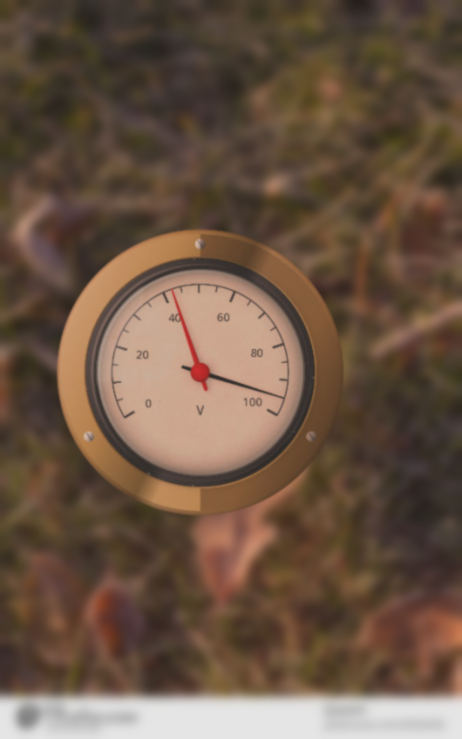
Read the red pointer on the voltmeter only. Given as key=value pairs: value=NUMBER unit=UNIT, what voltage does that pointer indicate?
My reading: value=42.5 unit=V
